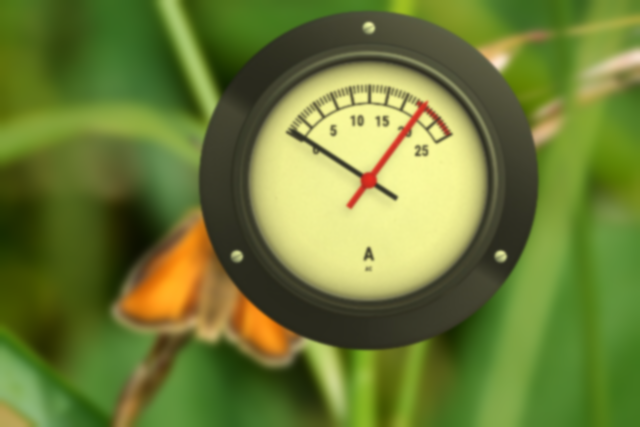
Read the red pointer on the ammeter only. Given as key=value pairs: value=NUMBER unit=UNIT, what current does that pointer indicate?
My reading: value=20 unit=A
